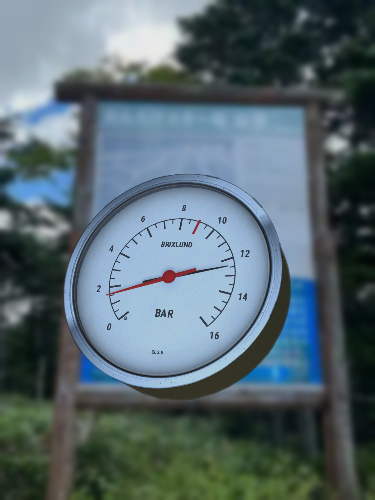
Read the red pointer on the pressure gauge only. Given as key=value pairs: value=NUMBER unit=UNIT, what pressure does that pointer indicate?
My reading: value=1.5 unit=bar
